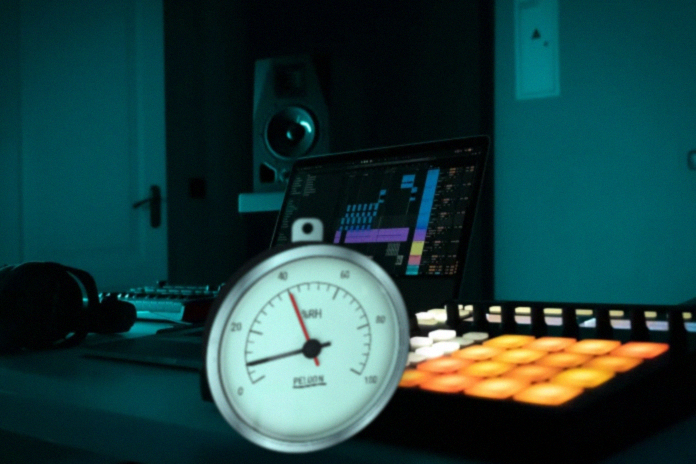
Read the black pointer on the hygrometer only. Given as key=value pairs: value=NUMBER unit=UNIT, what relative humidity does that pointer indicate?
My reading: value=8 unit=%
